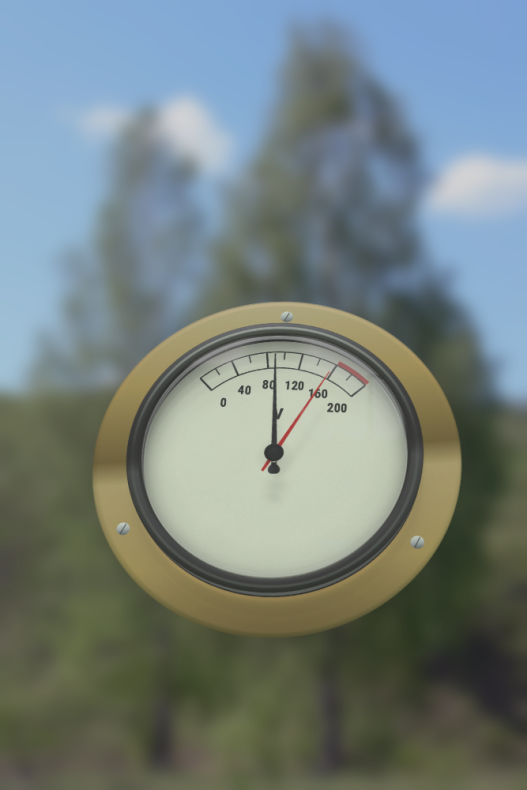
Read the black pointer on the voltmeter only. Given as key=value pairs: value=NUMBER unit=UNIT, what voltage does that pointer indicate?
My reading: value=90 unit=V
